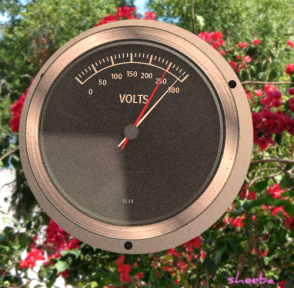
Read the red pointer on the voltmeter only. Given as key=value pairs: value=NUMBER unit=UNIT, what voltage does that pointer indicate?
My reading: value=250 unit=V
